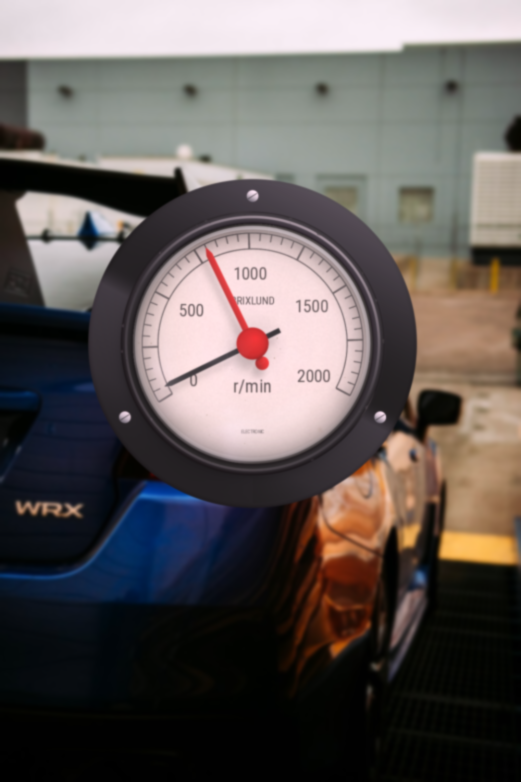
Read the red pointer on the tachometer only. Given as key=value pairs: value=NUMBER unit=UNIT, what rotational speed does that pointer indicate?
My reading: value=800 unit=rpm
